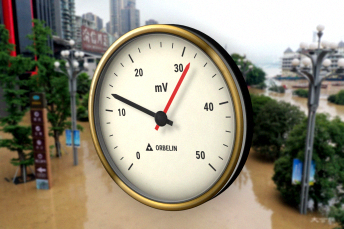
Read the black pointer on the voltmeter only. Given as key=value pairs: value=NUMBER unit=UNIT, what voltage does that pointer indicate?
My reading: value=13 unit=mV
